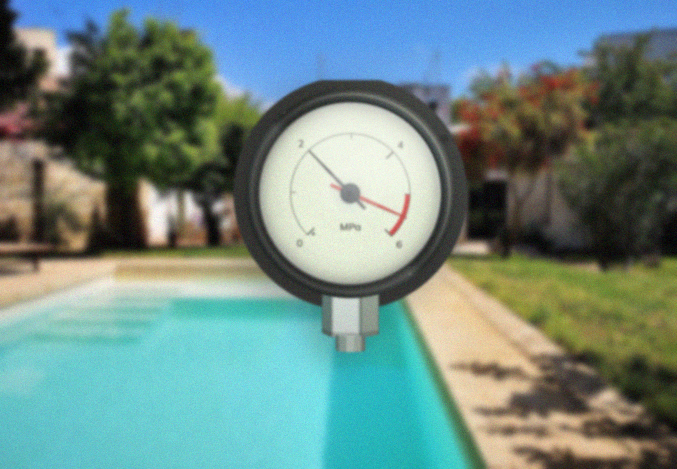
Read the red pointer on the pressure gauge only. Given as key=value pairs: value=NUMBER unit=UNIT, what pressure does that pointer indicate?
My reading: value=5.5 unit=MPa
